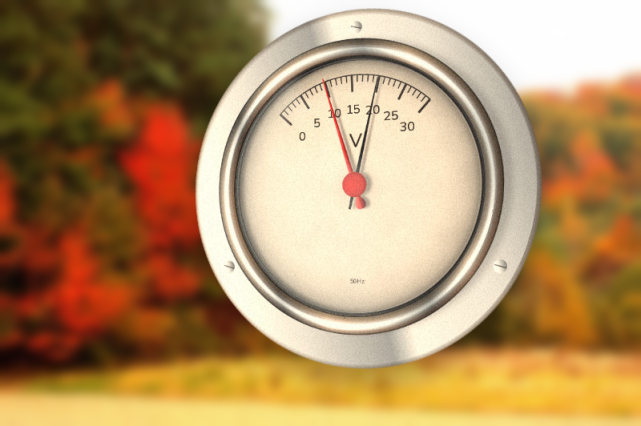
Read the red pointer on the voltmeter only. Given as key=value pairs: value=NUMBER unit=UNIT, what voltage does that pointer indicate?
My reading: value=10 unit=V
